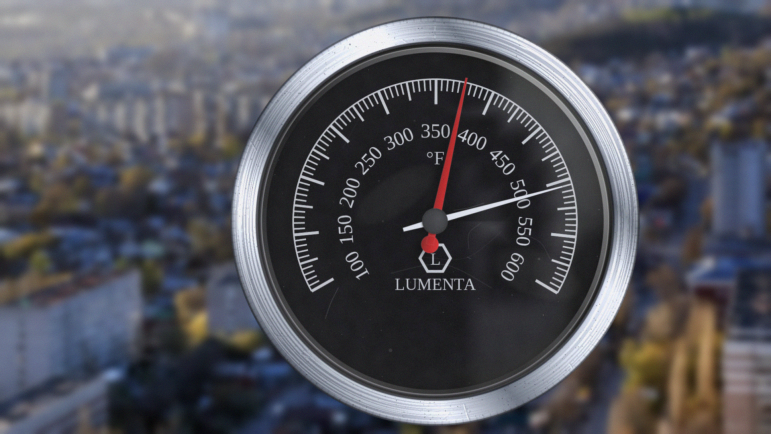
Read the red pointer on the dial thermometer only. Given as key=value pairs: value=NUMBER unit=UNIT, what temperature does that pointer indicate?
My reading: value=375 unit=°F
